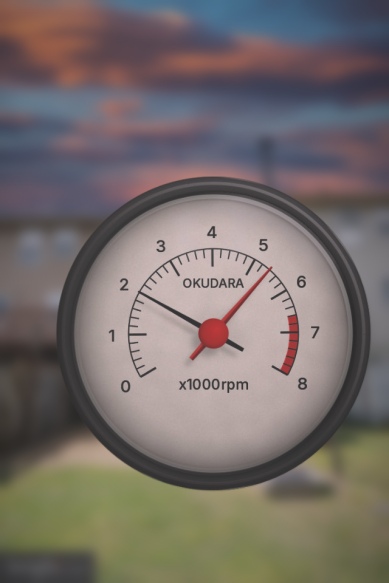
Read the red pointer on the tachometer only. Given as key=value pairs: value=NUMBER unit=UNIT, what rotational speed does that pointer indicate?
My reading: value=5400 unit=rpm
